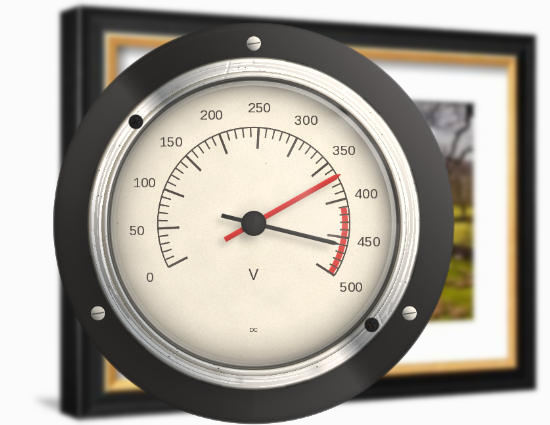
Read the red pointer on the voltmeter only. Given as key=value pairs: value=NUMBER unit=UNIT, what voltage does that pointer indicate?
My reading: value=370 unit=V
